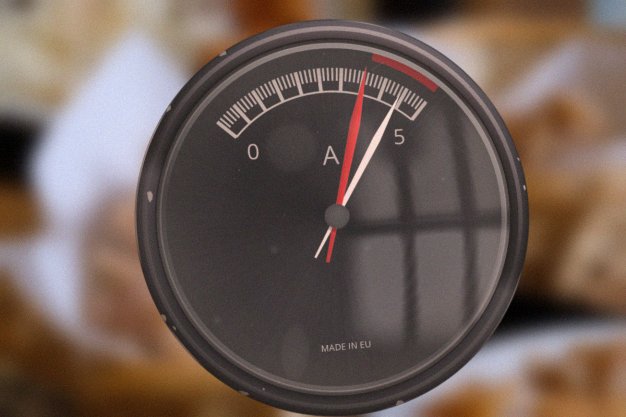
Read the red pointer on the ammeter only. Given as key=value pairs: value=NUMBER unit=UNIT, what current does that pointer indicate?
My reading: value=3.5 unit=A
